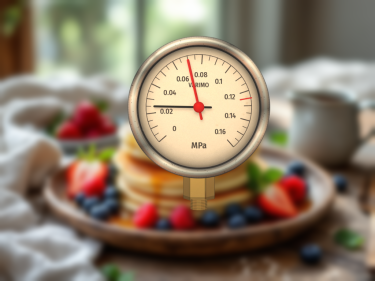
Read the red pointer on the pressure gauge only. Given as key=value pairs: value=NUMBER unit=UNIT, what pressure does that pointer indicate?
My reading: value=0.07 unit=MPa
